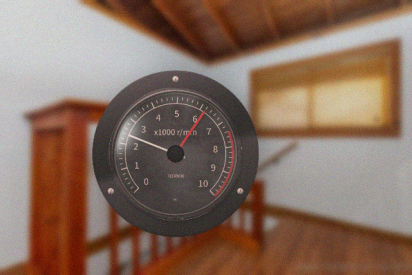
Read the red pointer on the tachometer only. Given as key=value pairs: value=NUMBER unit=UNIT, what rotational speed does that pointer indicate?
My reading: value=6200 unit=rpm
